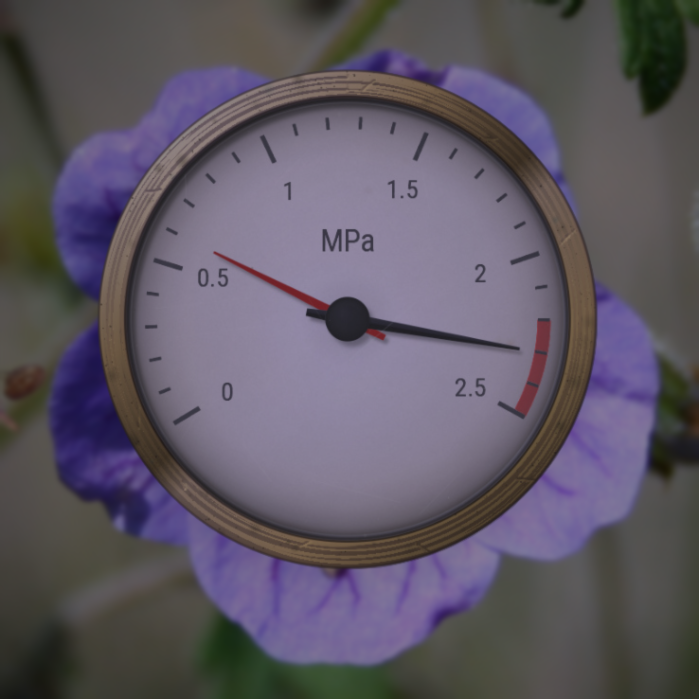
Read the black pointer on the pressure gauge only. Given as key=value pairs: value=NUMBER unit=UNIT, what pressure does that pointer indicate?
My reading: value=2.3 unit=MPa
